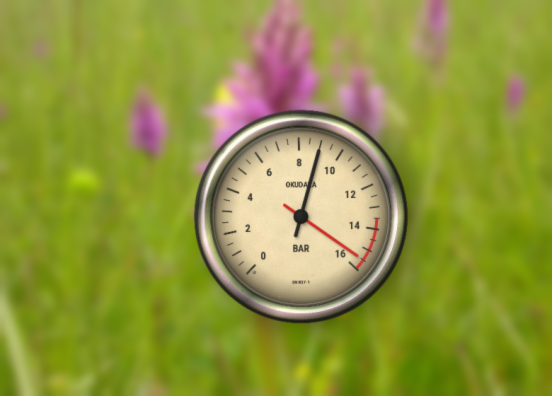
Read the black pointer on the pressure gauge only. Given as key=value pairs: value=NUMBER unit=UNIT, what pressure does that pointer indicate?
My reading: value=9 unit=bar
